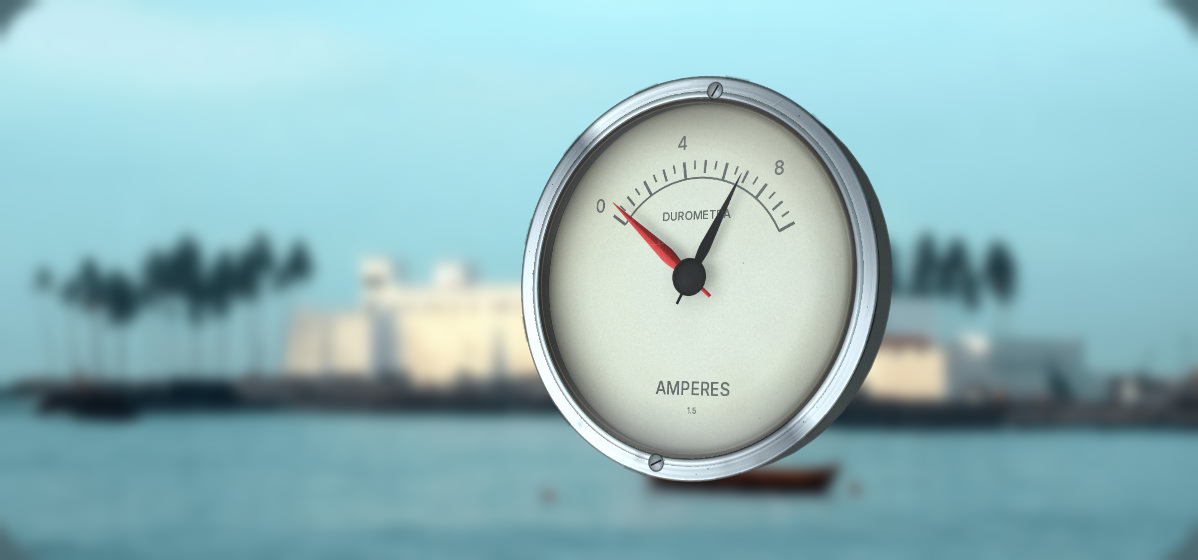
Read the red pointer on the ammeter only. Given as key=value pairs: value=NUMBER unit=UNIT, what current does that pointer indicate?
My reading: value=0.5 unit=A
